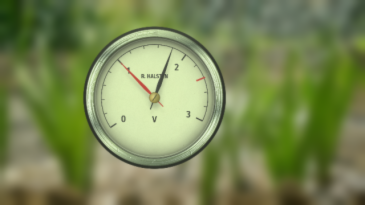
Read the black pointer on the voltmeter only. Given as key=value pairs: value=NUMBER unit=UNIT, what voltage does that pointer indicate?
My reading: value=1.8 unit=V
